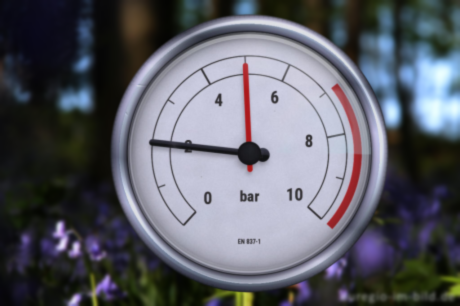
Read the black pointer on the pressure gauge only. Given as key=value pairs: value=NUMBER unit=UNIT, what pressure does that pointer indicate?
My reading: value=2 unit=bar
